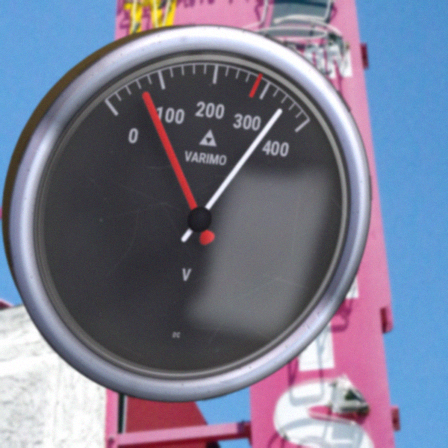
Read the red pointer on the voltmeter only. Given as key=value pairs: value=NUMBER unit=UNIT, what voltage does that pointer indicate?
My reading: value=60 unit=V
